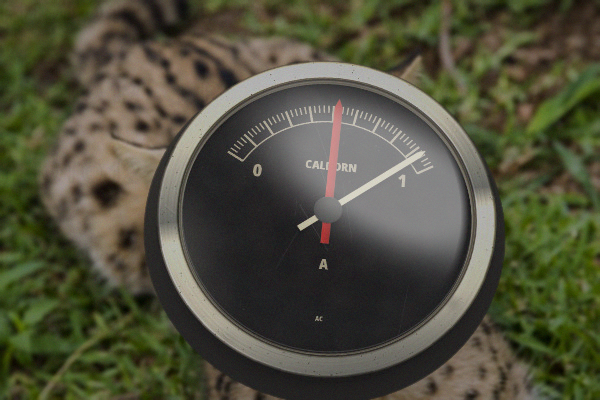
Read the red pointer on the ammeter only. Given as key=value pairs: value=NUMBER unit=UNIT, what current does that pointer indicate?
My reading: value=0.52 unit=A
